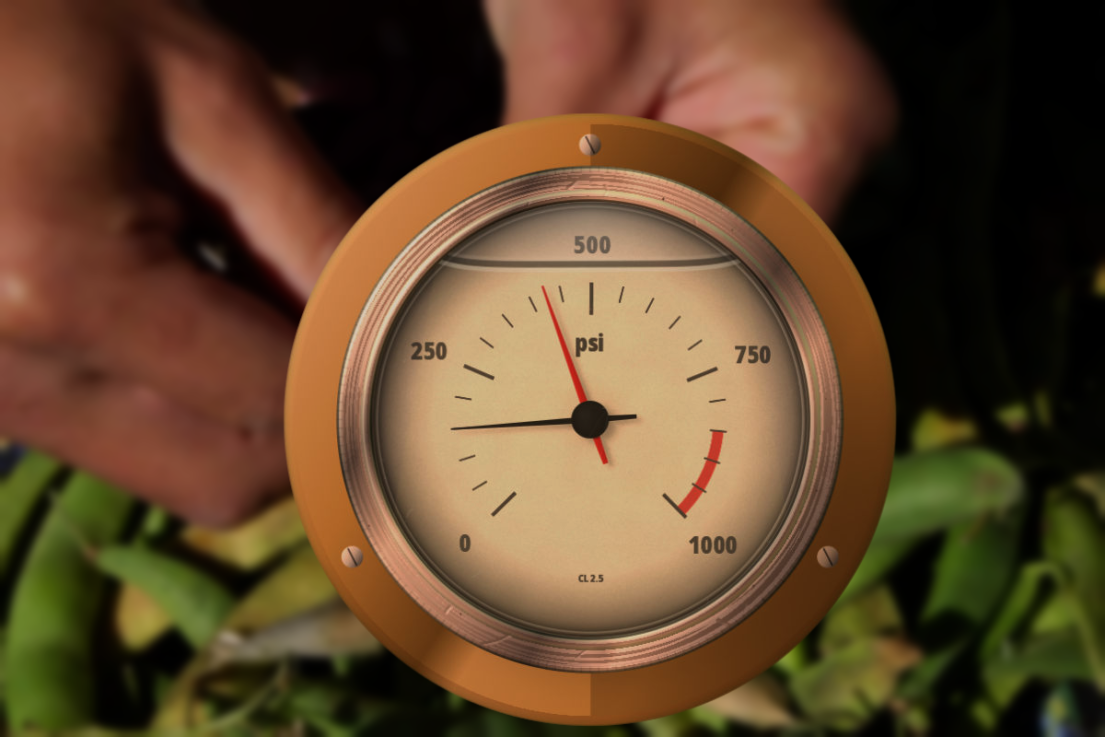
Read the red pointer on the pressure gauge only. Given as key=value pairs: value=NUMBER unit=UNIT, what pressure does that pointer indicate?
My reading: value=425 unit=psi
